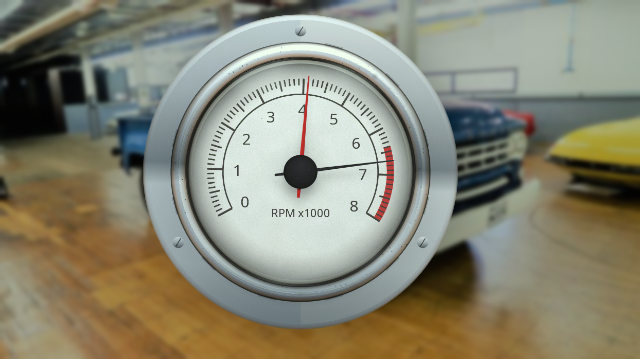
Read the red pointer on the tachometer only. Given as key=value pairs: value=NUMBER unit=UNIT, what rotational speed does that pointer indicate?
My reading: value=4100 unit=rpm
